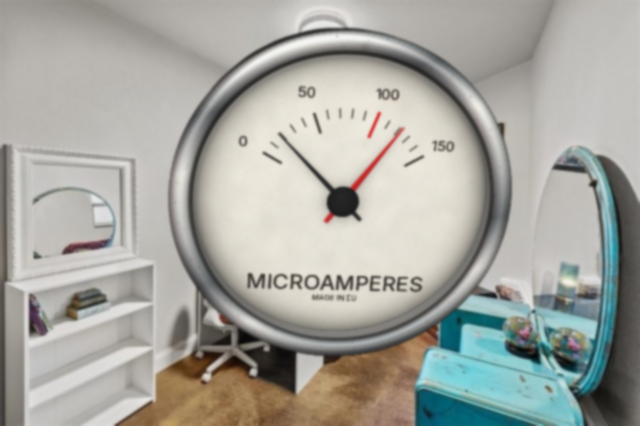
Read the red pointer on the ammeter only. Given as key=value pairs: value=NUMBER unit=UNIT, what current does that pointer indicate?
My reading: value=120 unit=µA
